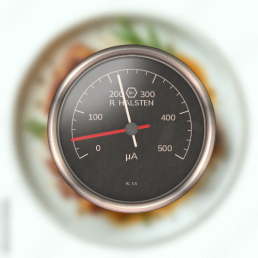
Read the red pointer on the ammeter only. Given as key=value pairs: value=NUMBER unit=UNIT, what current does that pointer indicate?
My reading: value=40 unit=µA
